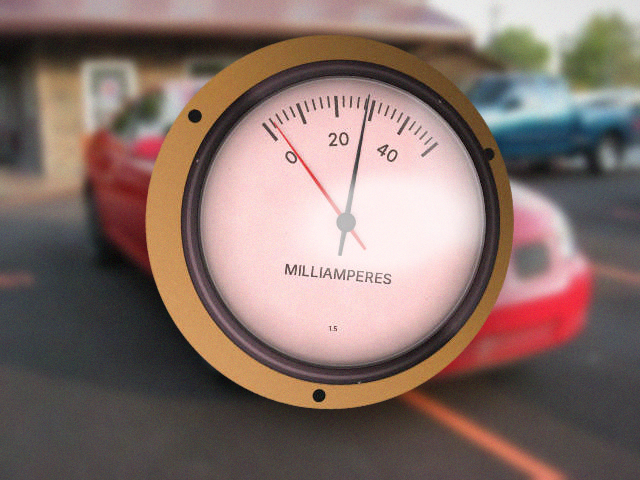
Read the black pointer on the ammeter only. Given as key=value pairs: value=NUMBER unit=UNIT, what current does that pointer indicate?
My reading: value=28 unit=mA
